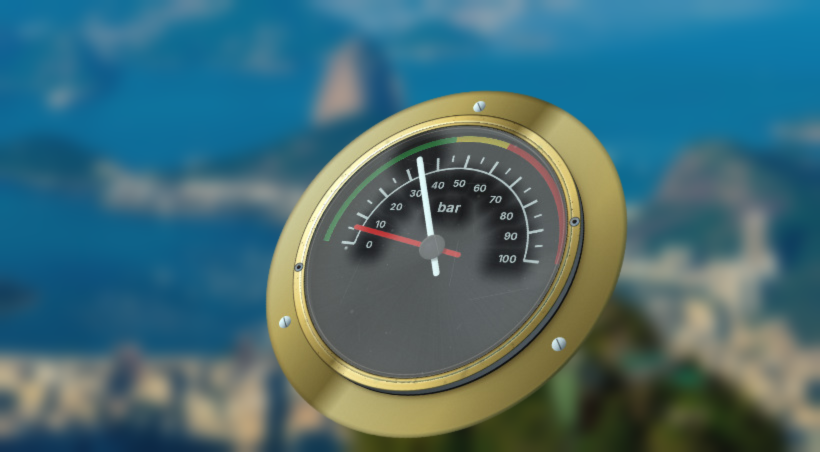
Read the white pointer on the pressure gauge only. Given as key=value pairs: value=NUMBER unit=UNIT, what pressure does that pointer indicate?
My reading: value=35 unit=bar
